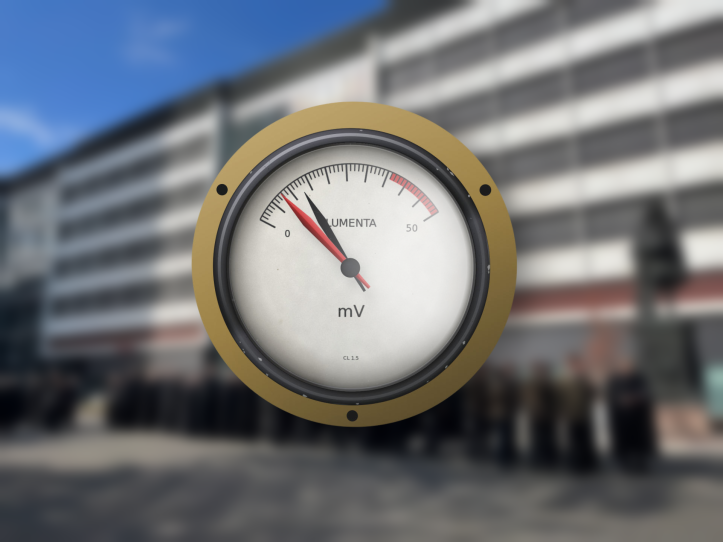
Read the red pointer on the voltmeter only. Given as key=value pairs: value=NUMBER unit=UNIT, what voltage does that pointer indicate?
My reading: value=8 unit=mV
